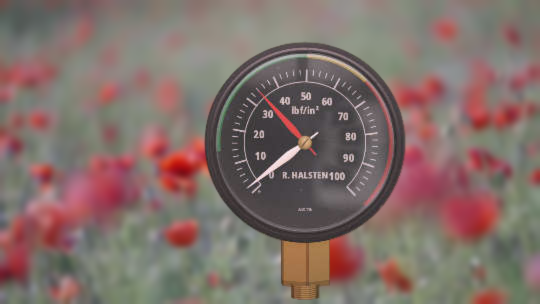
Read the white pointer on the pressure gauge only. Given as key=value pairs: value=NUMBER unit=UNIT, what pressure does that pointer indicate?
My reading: value=2 unit=psi
